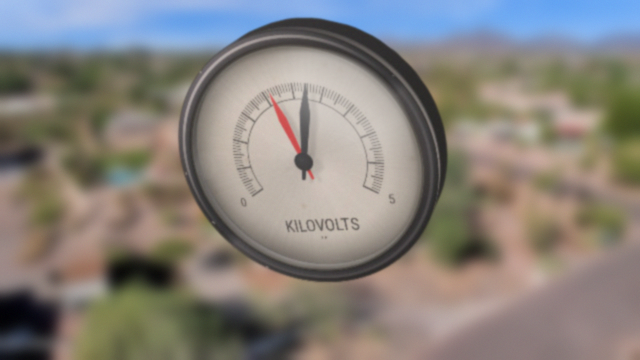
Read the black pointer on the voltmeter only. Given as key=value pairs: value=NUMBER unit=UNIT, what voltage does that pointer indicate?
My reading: value=2.75 unit=kV
